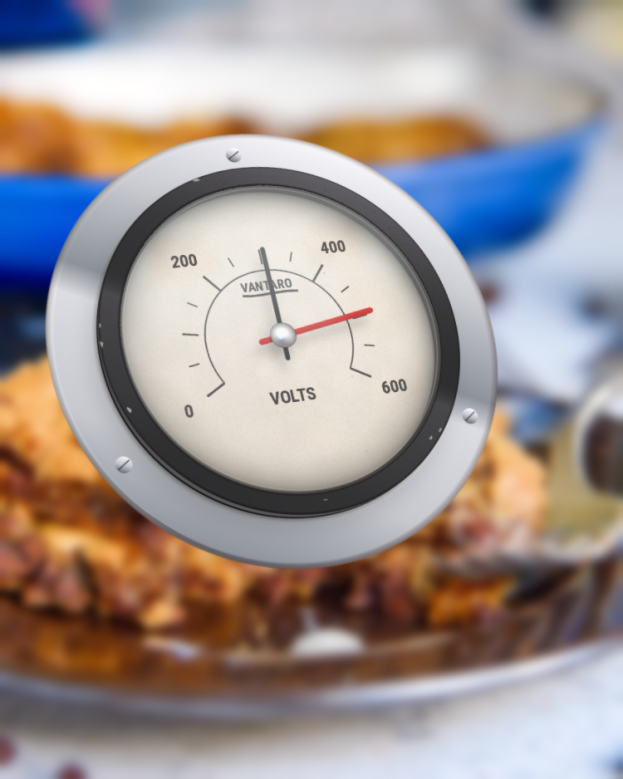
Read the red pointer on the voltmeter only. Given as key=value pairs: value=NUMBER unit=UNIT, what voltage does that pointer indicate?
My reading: value=500 unit=V
